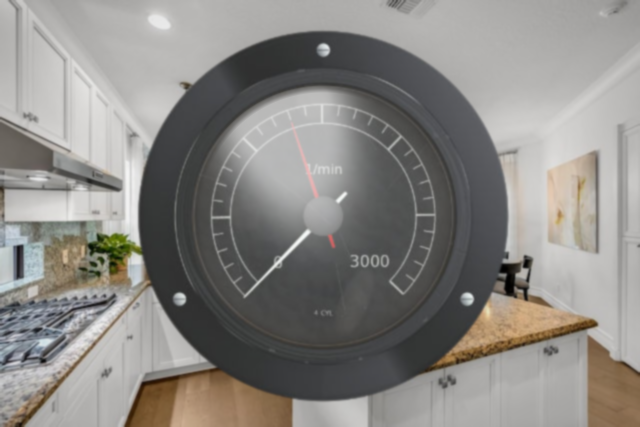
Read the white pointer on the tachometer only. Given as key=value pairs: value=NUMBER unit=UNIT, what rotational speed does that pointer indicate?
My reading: value=0 unit=rpm
